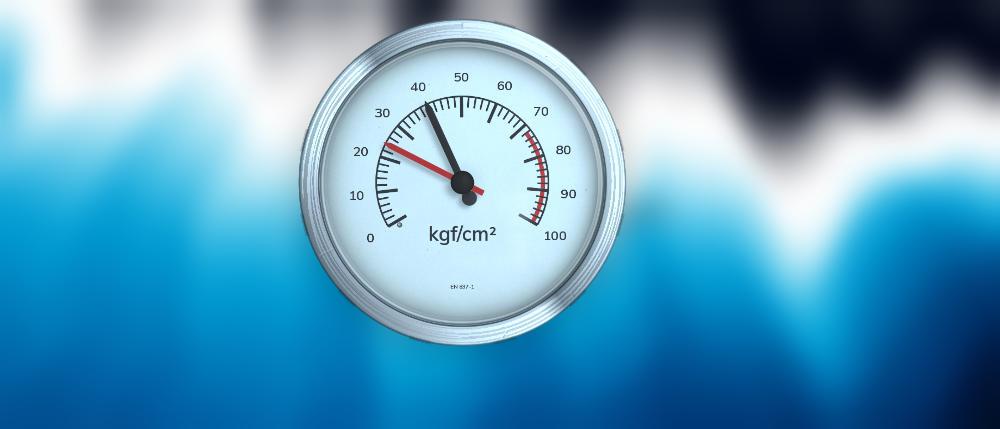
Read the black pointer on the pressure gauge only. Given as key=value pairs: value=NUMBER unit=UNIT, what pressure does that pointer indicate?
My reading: value=40 unit=kg/cm²
